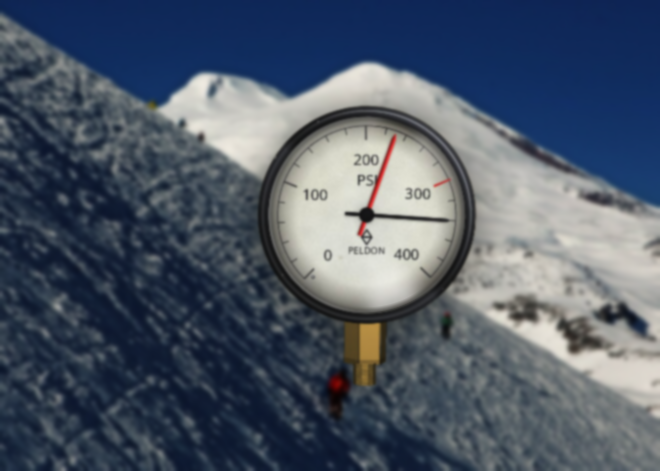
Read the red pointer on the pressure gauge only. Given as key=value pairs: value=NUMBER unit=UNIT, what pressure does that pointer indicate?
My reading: value=230 unit=psi
